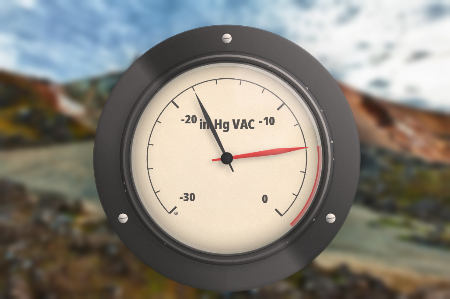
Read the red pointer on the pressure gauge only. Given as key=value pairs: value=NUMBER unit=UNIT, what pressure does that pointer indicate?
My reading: value=-6 unit=inHg
